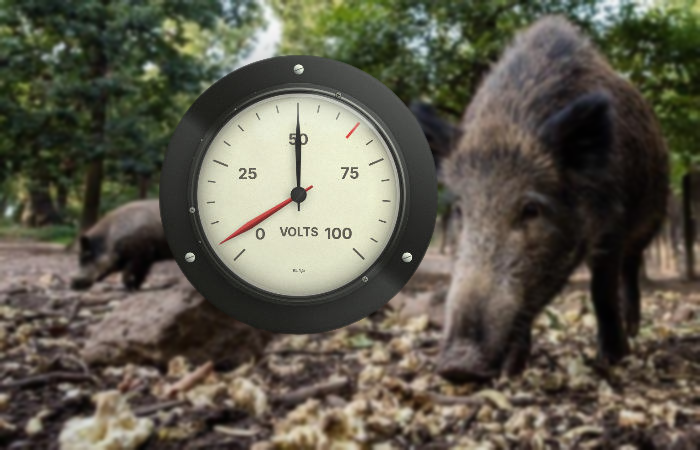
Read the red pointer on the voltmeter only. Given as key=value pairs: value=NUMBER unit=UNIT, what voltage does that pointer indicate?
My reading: value=5 unit=V
